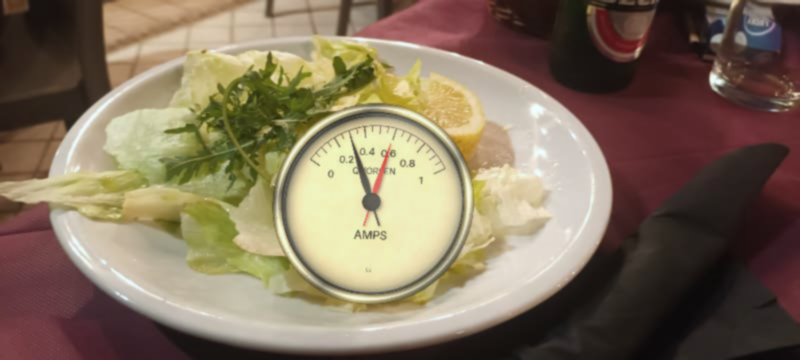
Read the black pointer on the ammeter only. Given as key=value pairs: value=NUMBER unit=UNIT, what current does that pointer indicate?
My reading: value=0.3 unit=A
